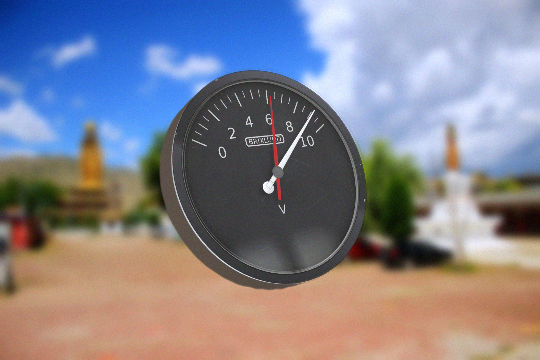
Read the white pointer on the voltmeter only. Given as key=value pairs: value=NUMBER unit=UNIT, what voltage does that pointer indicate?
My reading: value=9 unit=V
